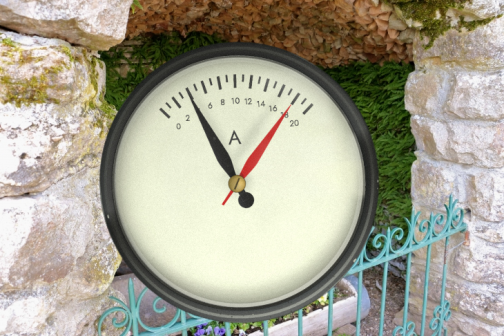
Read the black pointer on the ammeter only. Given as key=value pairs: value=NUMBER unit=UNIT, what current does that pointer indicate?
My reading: value=4 unit=A
